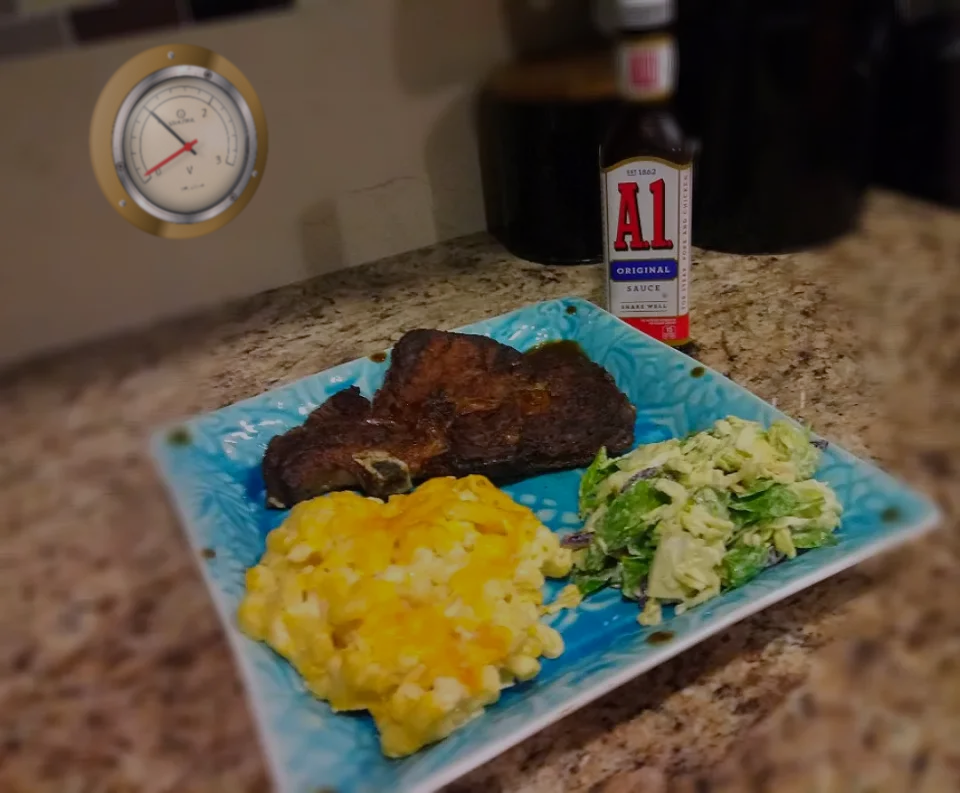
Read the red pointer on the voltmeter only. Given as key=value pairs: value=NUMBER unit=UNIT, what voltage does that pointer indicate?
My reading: value=0.1 unit=V
